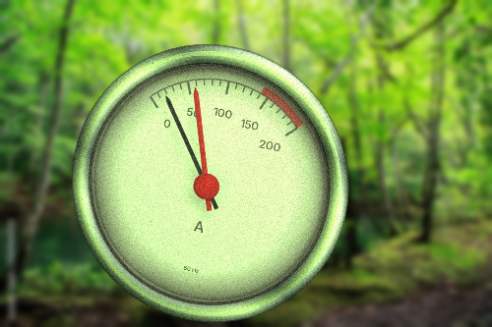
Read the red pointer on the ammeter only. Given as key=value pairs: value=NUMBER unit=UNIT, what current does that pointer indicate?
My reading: value=60 unit=A
